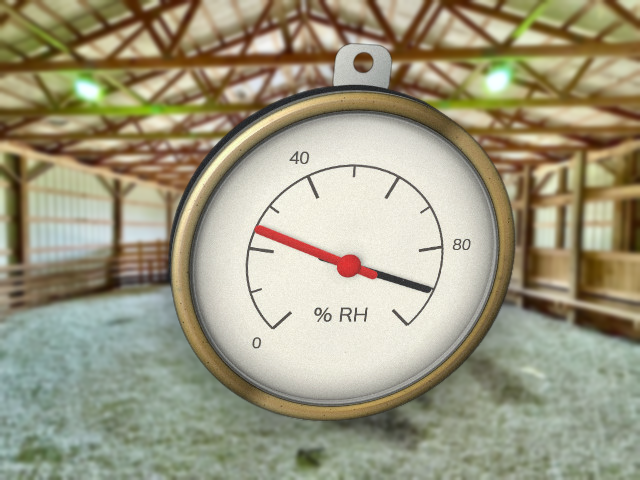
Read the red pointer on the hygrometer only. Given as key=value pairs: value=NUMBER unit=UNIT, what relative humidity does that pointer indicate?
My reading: value=25 unit=%
